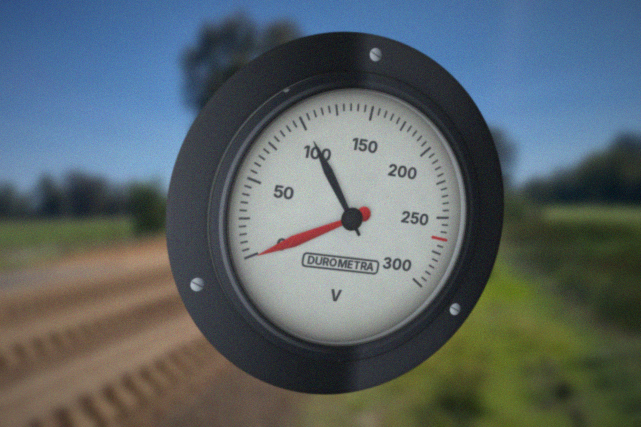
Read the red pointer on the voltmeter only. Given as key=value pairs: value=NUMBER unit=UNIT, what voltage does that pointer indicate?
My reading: value=0 unit=V
